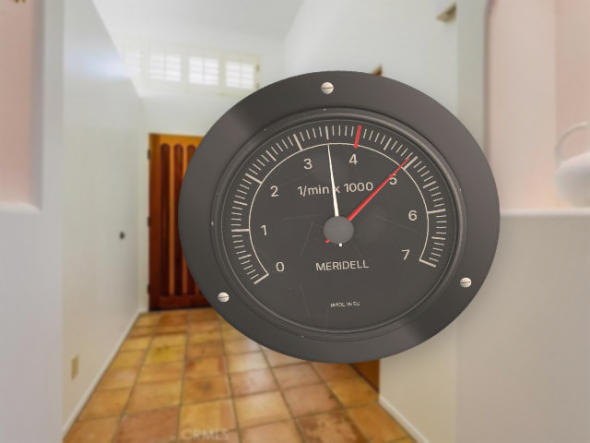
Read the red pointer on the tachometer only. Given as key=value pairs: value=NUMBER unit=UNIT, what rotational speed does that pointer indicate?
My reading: value=4900 unit=rpm
